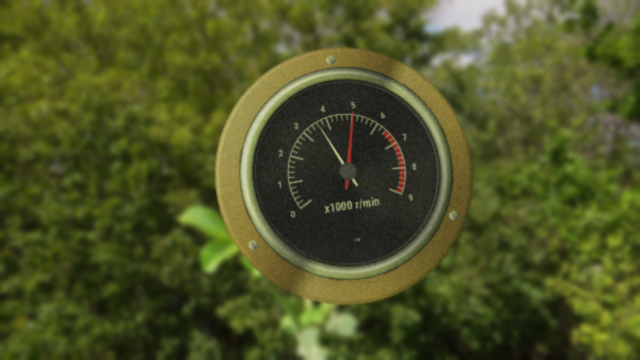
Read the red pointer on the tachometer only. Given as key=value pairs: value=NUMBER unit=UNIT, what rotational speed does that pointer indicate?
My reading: value=5000 unit=rpm
